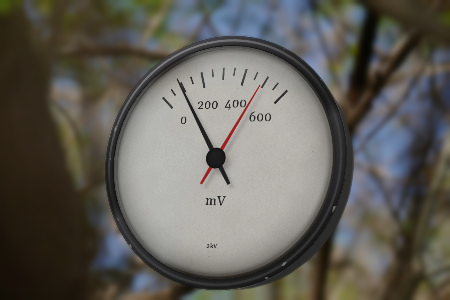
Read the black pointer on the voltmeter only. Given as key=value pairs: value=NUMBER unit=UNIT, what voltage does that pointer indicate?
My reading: value=100 unit=mV
